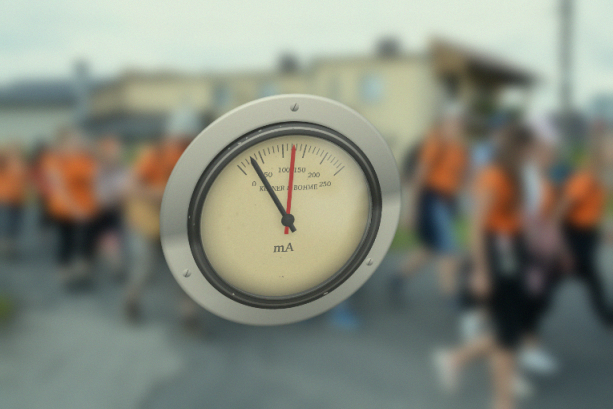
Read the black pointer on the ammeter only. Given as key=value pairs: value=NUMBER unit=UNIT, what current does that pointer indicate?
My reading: value=30 unit=mA
